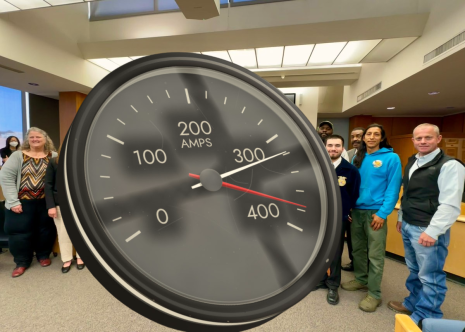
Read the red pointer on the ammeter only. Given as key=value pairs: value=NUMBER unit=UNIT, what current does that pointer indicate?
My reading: value=380 unit=A
